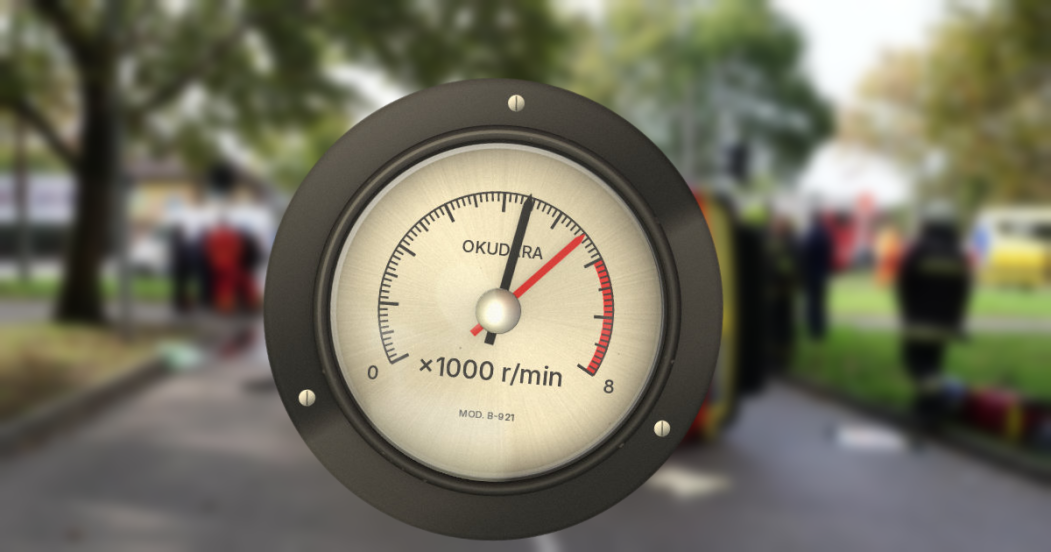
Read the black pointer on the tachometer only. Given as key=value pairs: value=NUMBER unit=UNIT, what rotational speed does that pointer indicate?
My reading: value=4400 unit=rpm
